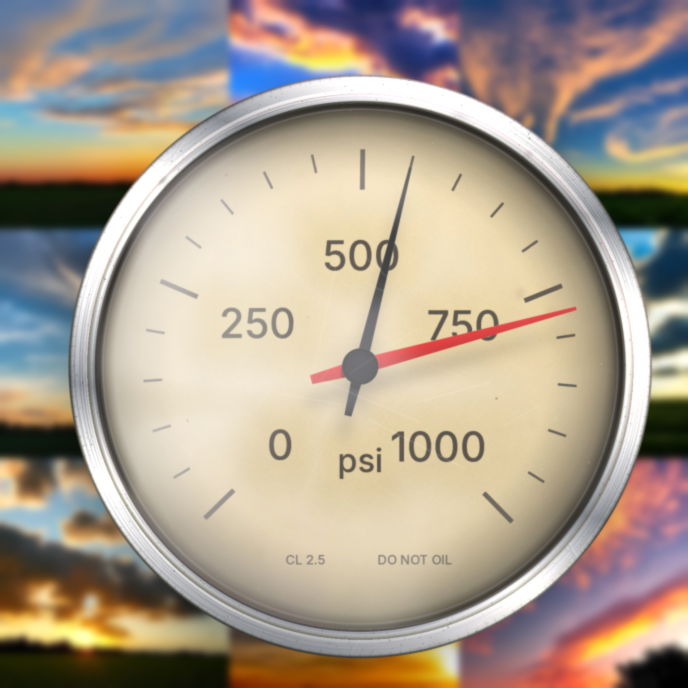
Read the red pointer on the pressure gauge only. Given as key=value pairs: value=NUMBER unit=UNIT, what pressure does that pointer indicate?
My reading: value=775 unit=psi
